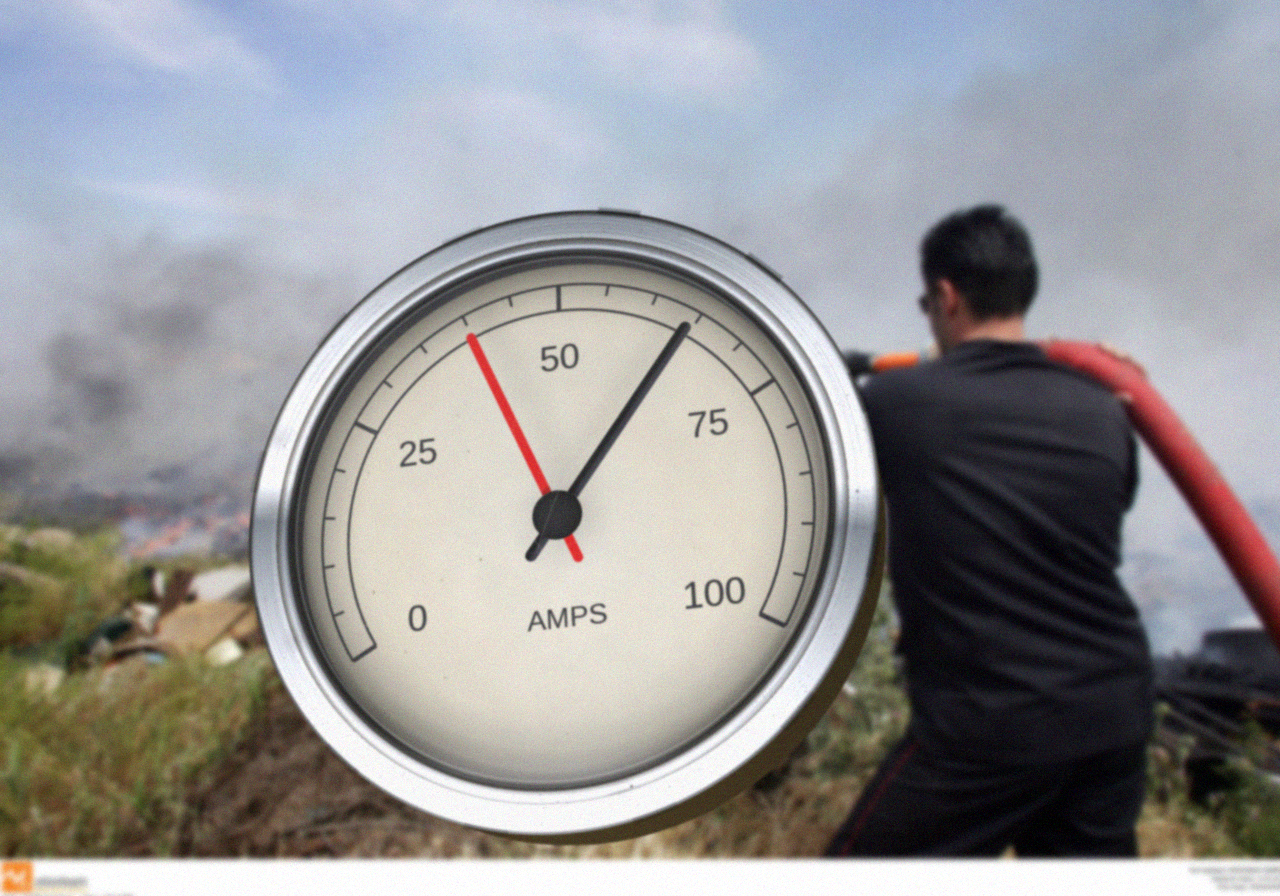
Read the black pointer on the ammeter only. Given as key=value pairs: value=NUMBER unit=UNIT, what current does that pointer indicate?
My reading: value=65 unit=A
